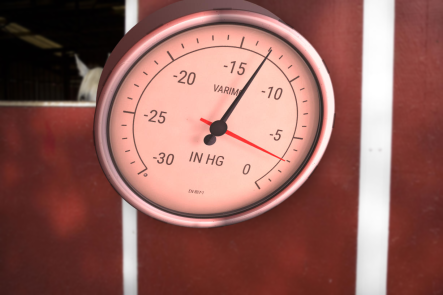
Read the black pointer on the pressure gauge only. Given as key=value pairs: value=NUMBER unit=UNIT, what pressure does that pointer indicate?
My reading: value=-13 unit=inHg
